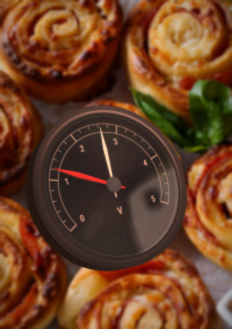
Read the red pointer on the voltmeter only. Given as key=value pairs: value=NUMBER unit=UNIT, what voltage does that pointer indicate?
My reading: value=1.2 unit=V
